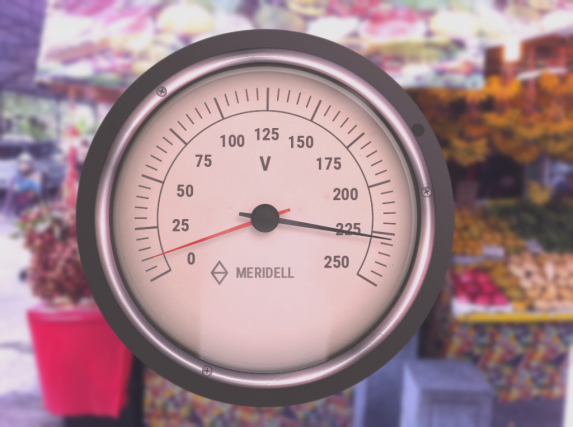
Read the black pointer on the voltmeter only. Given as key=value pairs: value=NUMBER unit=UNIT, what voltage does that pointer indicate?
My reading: value=227.5 unit=V
